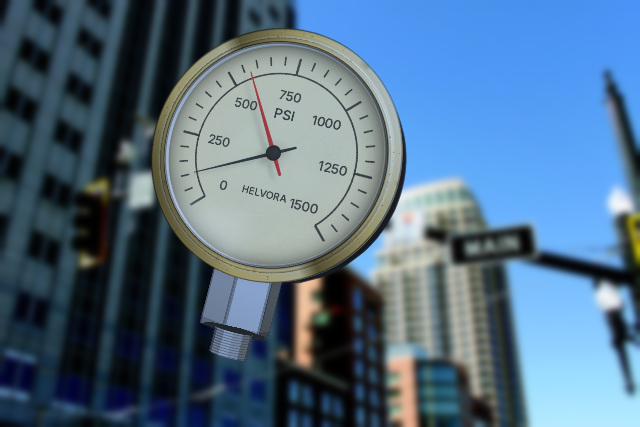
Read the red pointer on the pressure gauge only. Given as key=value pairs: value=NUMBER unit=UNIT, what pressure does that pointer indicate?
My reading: value=575 unit=psi
